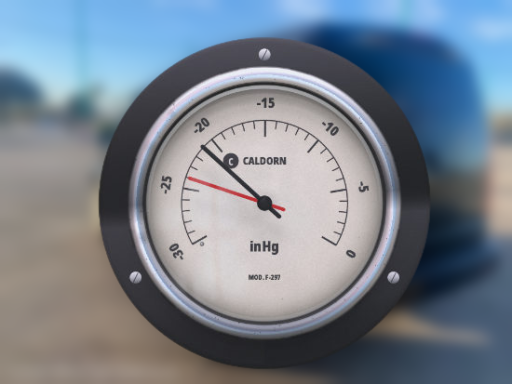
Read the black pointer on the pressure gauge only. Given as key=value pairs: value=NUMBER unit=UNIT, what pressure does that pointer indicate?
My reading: value=-21 unit=inHg
